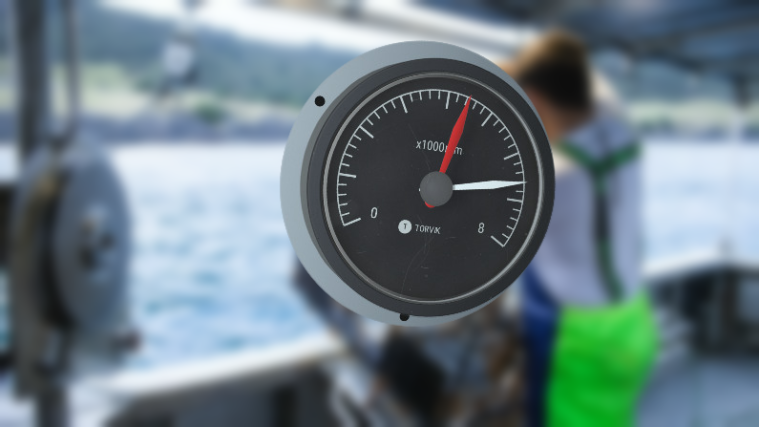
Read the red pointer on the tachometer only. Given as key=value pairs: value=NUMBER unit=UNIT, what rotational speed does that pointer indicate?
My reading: value=4400 unit=rpm
